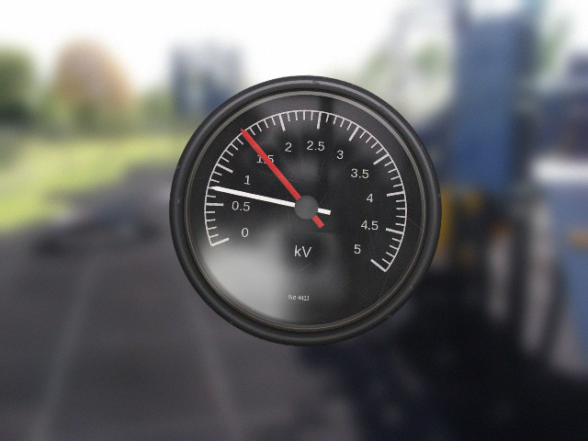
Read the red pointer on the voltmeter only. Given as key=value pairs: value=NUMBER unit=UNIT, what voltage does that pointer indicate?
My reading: value=1.5 unit=kV
